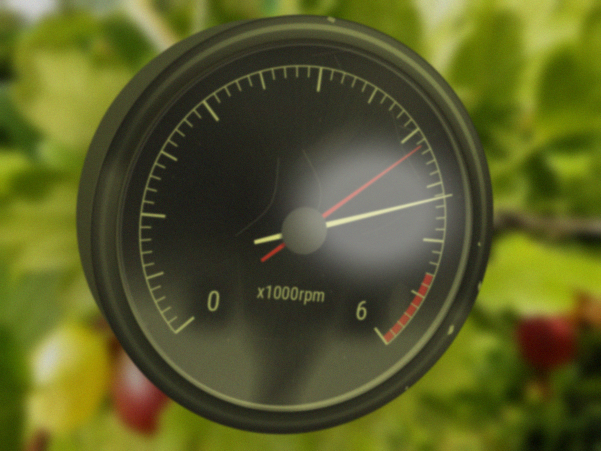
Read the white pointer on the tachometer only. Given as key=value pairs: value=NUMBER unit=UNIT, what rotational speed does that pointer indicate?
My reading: value=4600 unit=rpm
